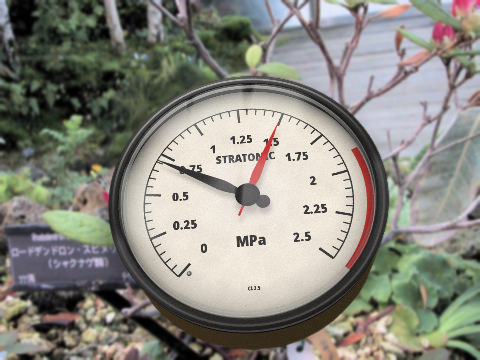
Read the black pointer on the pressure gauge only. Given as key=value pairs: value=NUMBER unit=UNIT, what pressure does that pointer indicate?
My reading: value=0.7 unit=MPa
